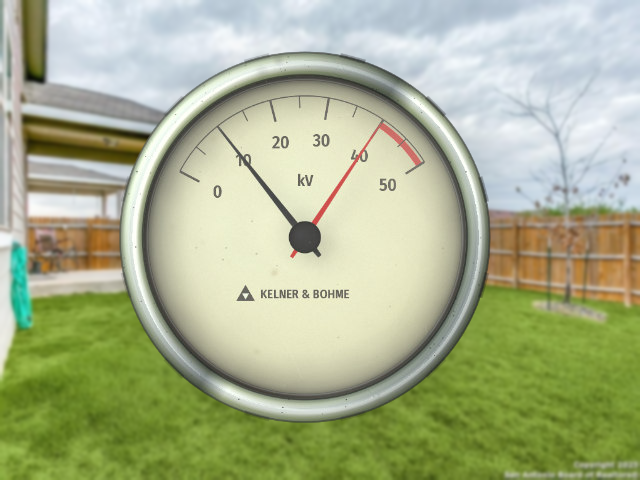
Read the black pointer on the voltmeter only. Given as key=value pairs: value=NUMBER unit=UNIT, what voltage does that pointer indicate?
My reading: value=10 unit=kV
